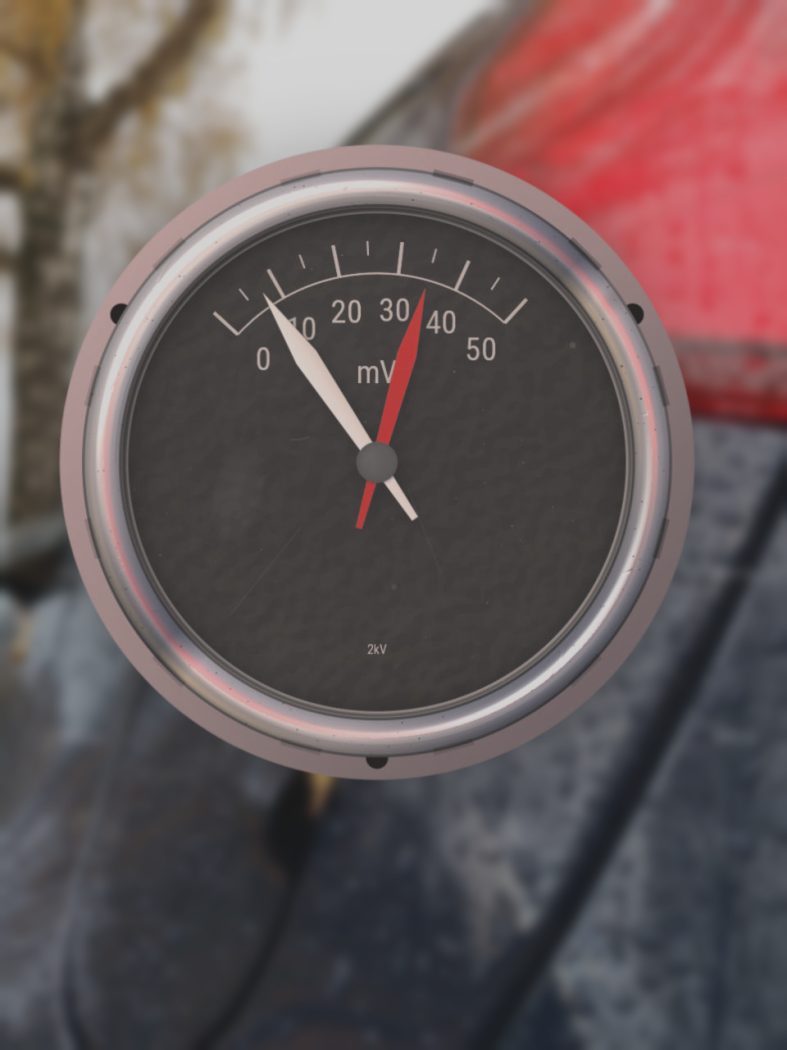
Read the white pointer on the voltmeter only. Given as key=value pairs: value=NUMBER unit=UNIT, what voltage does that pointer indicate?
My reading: value=7.5 unit=mV
